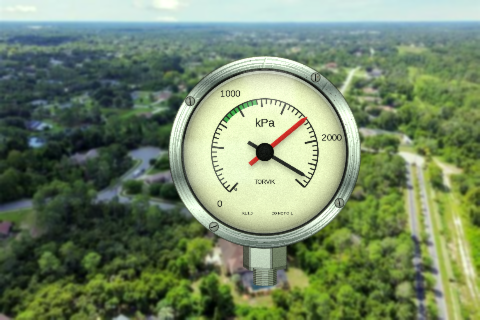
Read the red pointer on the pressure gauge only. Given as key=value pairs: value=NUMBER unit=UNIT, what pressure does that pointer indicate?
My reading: value=1750 unit=kPa
